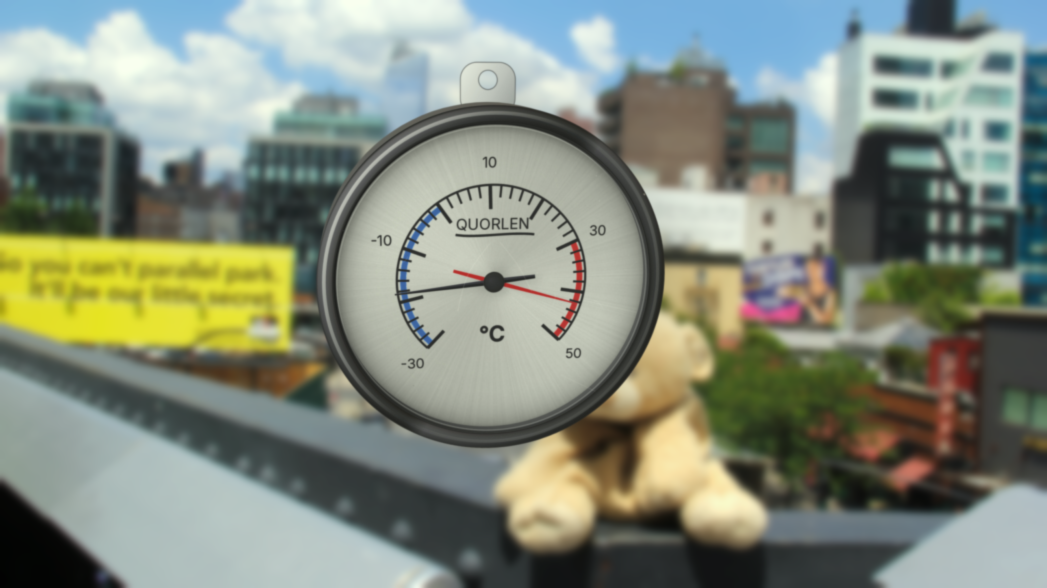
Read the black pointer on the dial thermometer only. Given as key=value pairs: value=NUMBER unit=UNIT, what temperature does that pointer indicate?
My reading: value=-18 unit=°C
